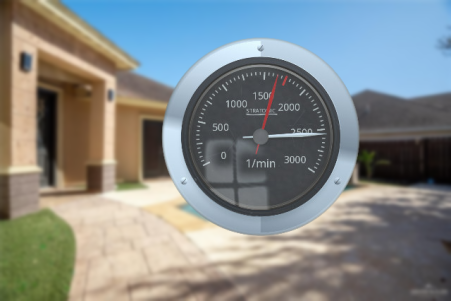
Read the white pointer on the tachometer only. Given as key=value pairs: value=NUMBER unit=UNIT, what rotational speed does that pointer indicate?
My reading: value=2550 unit=rpm
